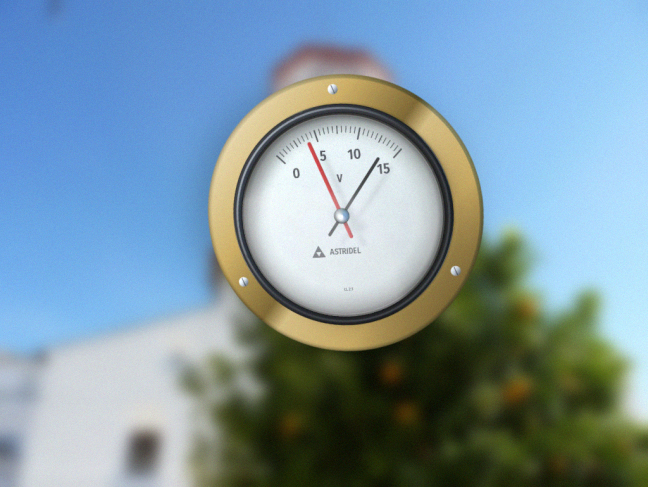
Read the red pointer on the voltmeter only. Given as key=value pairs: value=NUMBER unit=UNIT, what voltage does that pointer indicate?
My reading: value=4 unit=V
